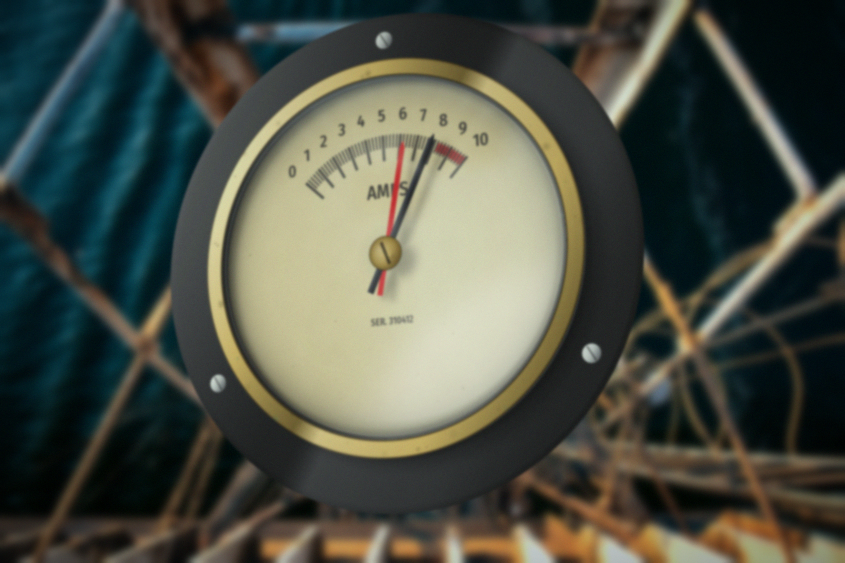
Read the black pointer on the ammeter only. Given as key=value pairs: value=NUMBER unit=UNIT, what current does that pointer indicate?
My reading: value=8 unit=A
